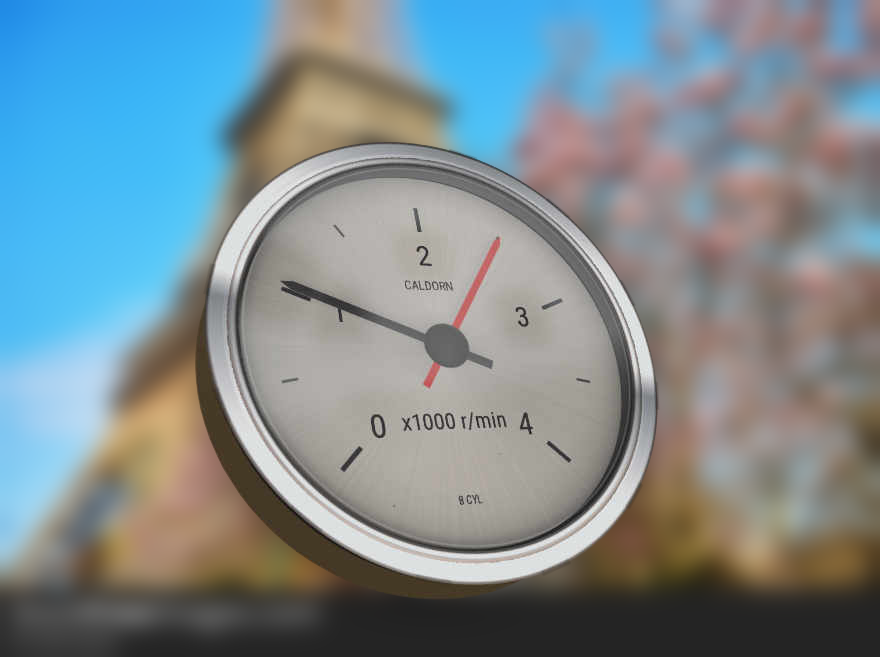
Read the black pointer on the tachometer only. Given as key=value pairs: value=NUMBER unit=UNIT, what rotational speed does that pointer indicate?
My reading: value=1000 unit=rpm
